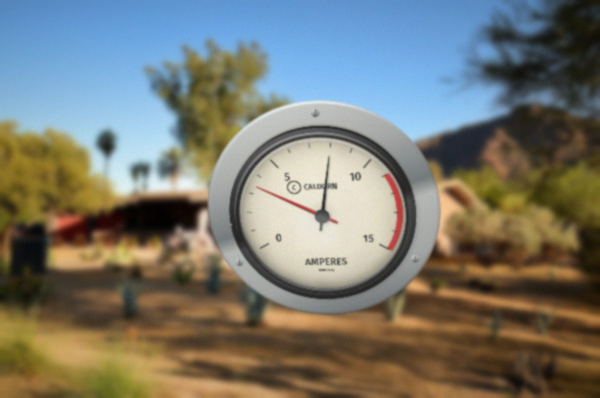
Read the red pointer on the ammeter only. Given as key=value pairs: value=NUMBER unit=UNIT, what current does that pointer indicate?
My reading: value=3.5 unit=A
